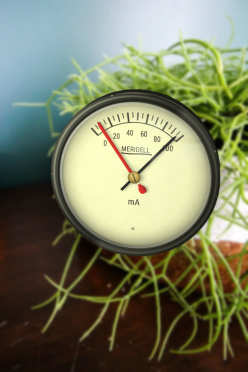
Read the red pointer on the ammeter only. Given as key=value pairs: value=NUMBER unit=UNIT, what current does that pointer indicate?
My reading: value=10 unit=mA
